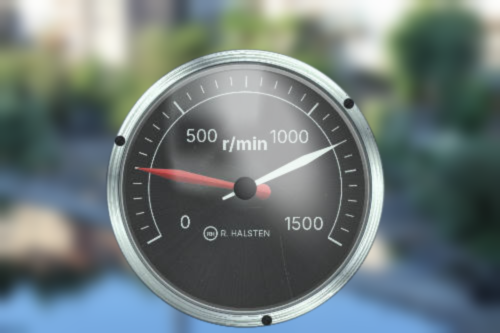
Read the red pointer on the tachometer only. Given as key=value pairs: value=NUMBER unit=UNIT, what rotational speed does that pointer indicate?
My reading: value=250 unit=rpm
